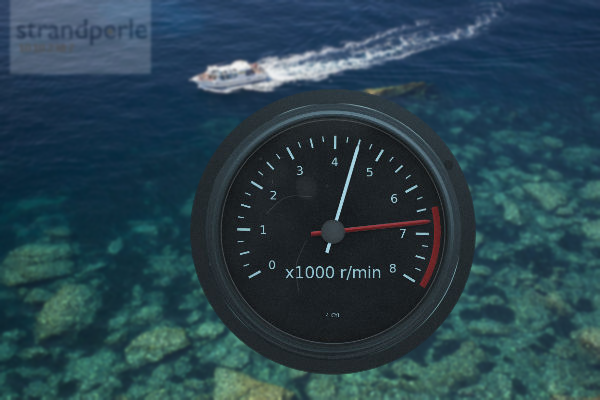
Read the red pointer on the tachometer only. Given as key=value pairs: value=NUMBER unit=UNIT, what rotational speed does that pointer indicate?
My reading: value=6750 unit=rpm
